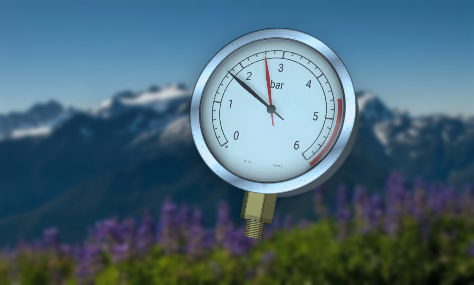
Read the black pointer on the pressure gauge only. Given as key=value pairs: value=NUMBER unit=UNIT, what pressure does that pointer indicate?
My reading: value=1.7 unit=bar
